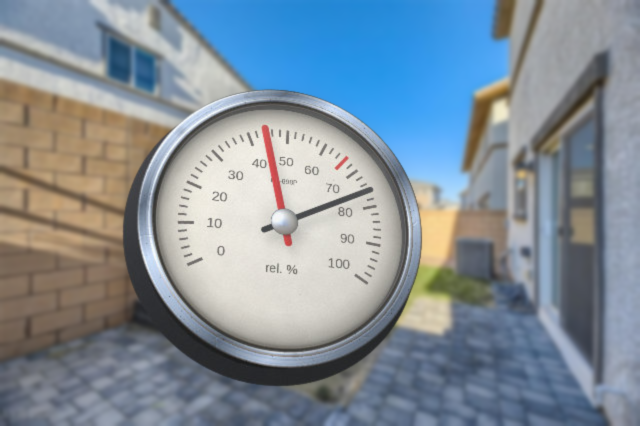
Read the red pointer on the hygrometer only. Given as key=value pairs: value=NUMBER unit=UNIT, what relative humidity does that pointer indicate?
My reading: value=44 unit=%
